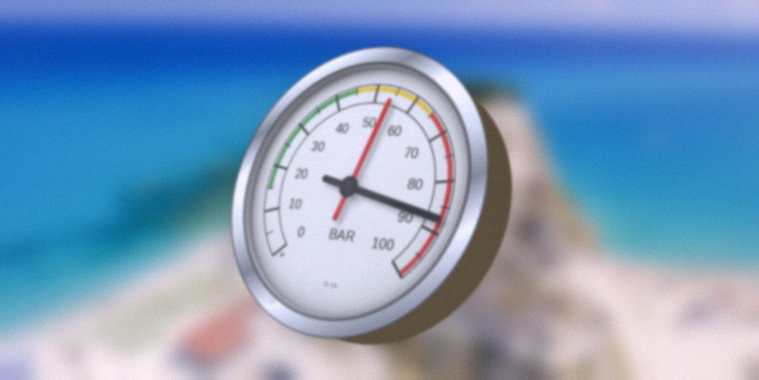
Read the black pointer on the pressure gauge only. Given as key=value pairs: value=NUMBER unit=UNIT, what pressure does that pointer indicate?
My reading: value=87.5 unit=bar
